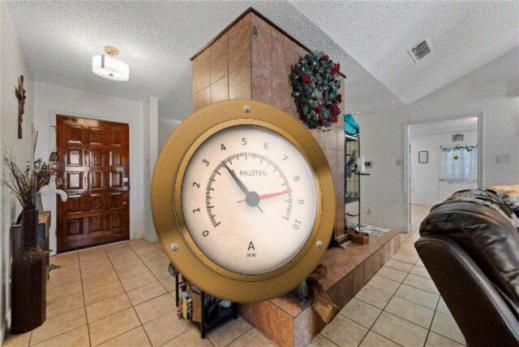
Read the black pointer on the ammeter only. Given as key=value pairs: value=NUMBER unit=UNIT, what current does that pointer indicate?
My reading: value=3.5 unit=A
